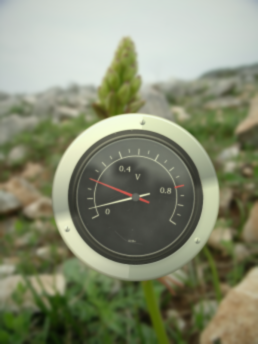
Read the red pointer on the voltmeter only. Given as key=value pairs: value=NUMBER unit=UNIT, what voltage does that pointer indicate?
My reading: value=0.2 unit=V
